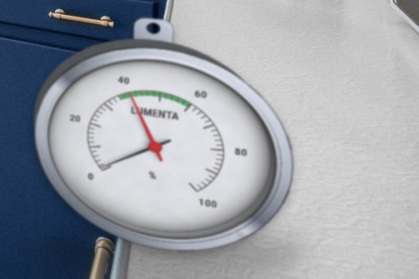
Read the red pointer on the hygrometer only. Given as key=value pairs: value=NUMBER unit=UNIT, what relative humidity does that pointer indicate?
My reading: value=40 unit=%
